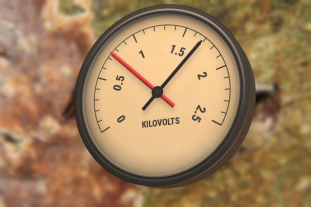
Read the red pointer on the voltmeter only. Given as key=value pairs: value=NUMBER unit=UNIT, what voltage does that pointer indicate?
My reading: value=0.75 unit=kV
